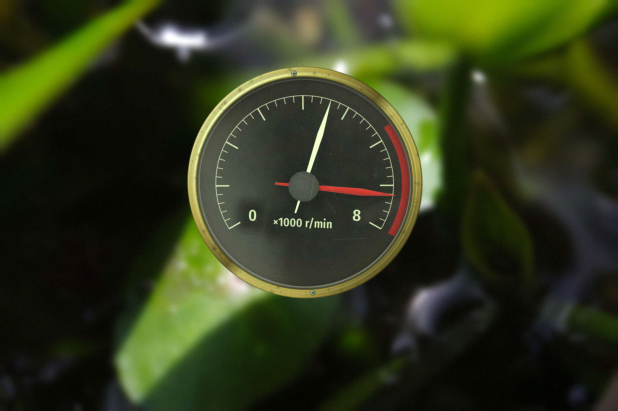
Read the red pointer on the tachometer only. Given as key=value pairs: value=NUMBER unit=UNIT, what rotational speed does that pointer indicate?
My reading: value=7200 unit=rpm
